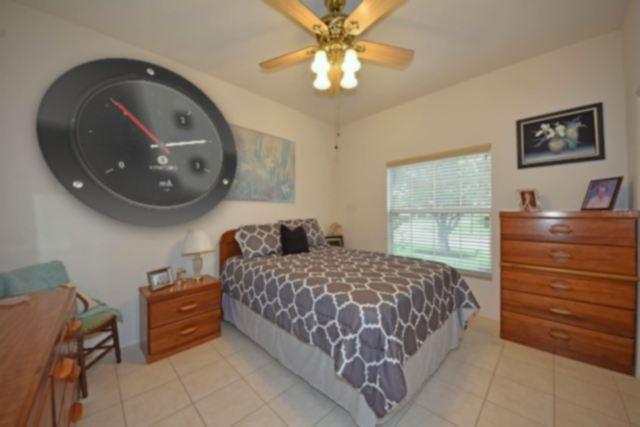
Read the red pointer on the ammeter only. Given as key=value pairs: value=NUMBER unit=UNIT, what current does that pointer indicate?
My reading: value=1 unit=mA
